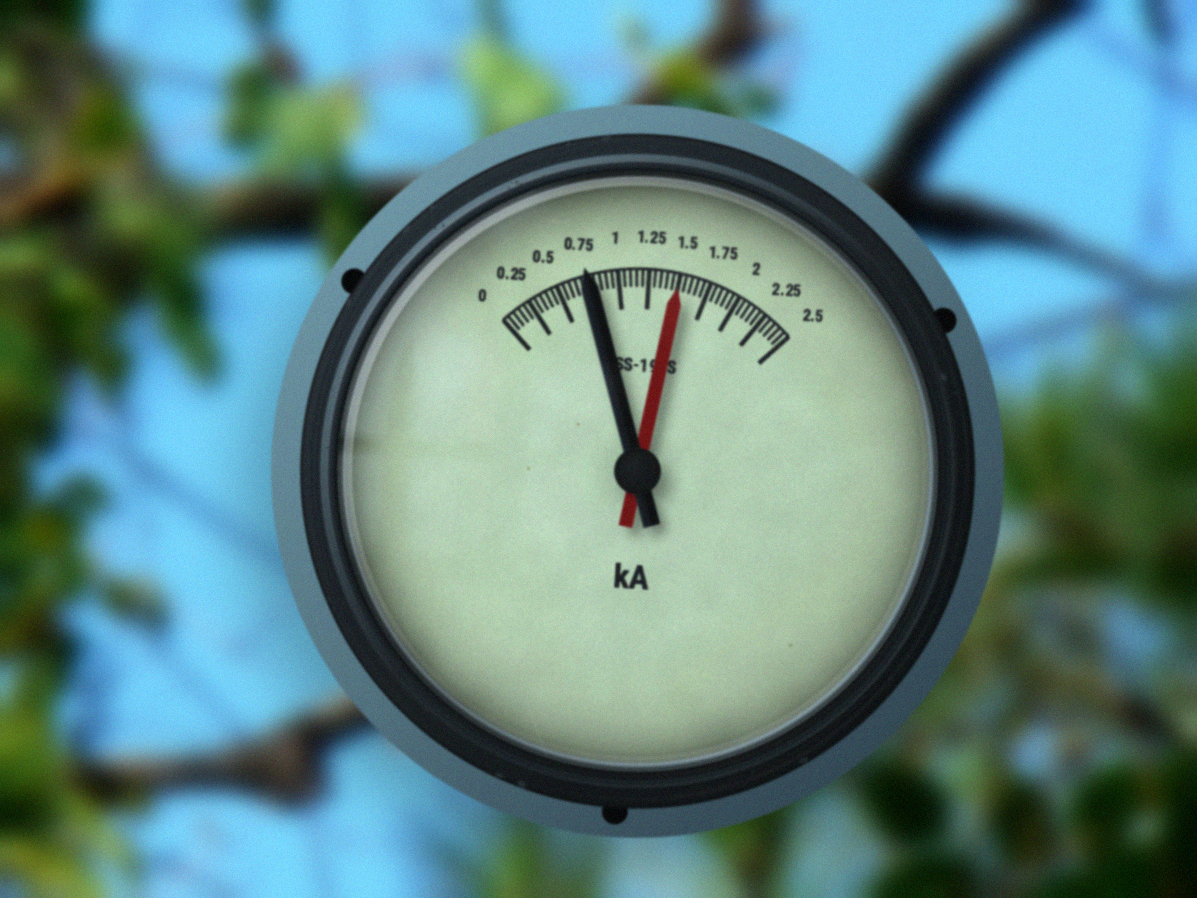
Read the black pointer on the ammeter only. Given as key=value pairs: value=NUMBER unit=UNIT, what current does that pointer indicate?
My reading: value=0.75 unit=kA
